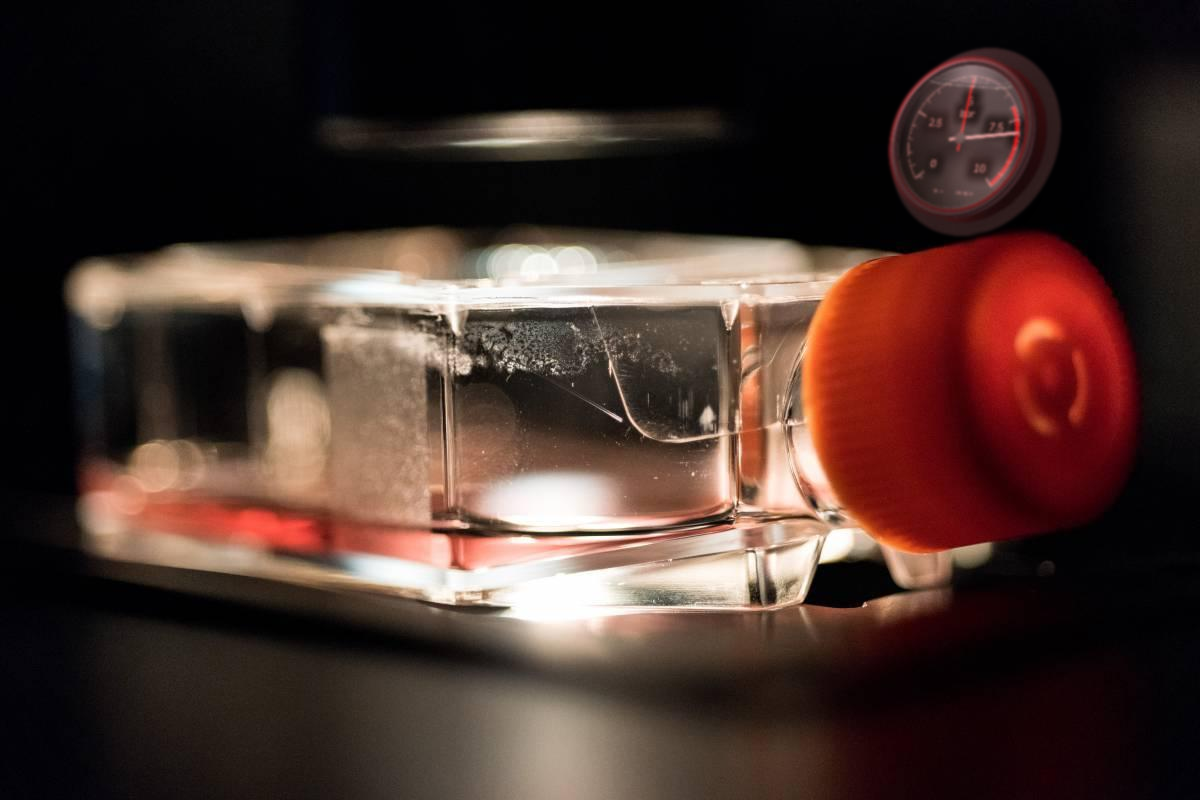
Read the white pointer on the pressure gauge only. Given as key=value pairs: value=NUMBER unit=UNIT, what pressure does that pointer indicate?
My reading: value=8 unit=bar
